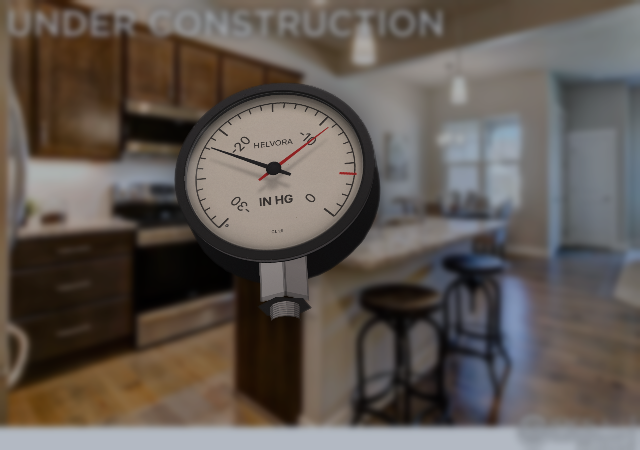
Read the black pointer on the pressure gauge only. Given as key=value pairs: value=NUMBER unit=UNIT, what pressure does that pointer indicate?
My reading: value=-22 unit=inHg
